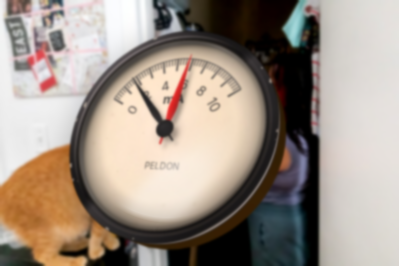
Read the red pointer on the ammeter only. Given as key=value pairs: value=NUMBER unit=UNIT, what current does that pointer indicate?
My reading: value=6 unit=mA
